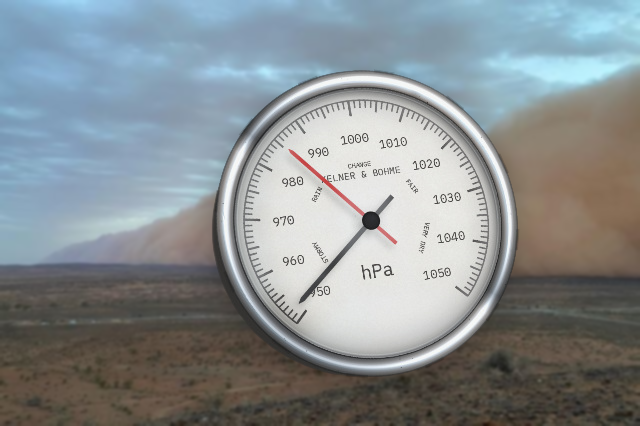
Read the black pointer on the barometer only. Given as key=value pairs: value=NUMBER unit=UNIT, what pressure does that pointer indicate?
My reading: value=952 unit=hPa
